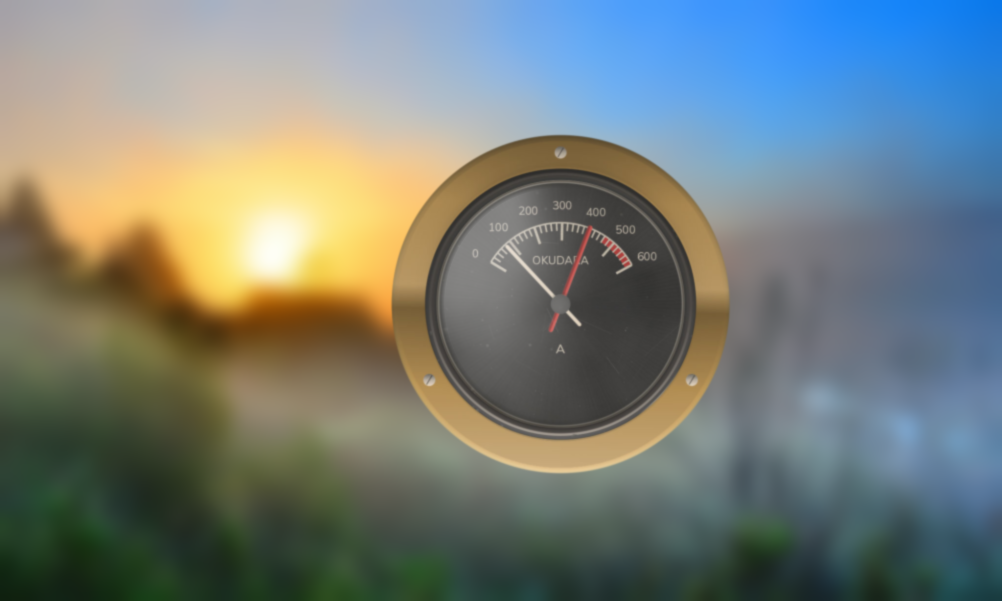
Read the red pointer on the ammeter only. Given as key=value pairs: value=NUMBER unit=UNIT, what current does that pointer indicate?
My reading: value=400 unit=A
